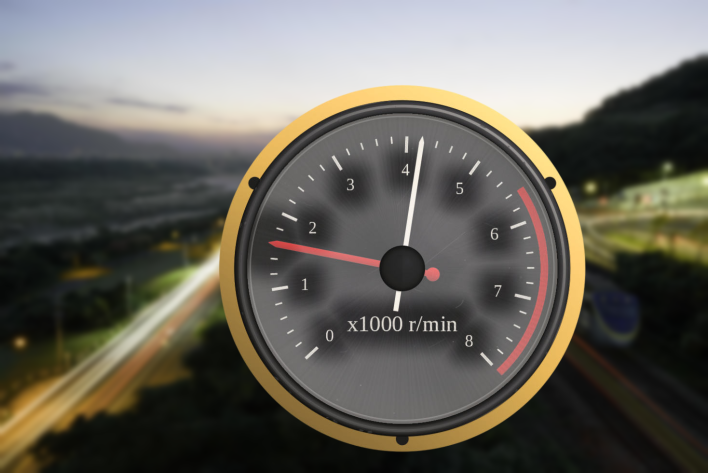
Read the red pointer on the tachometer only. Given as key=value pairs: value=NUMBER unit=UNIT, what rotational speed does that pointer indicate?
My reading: value=1600 unit=rpm
